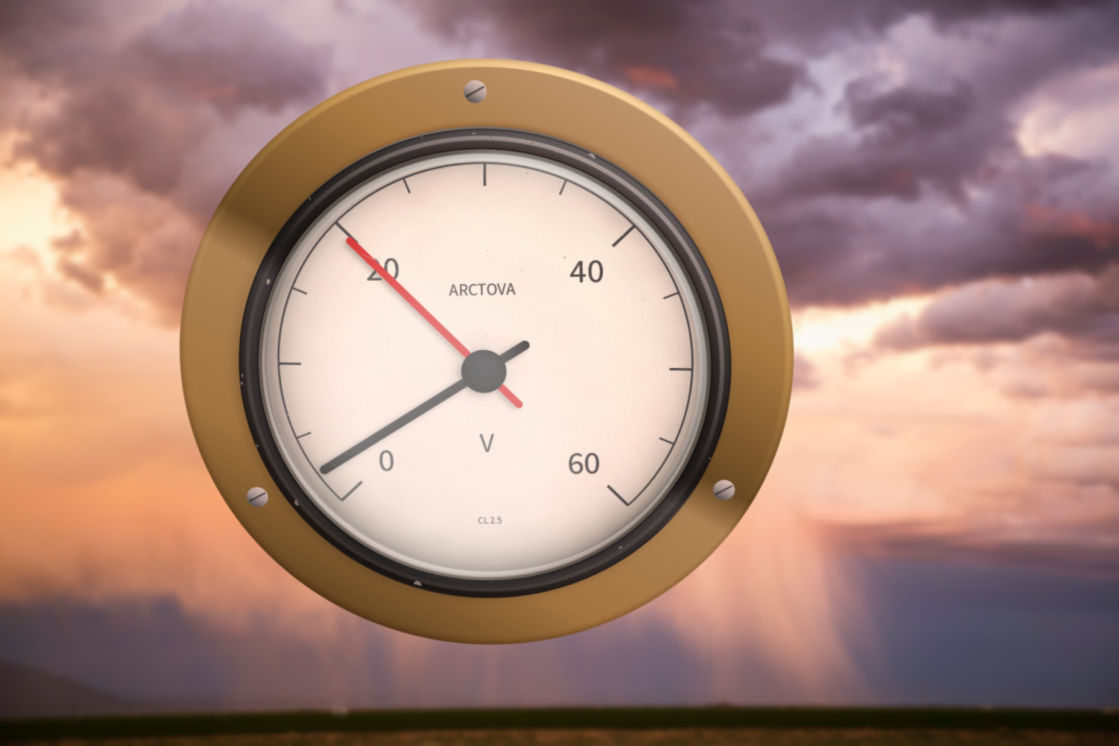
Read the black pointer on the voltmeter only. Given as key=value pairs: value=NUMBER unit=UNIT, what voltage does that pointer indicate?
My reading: value=2.5 unit=V
